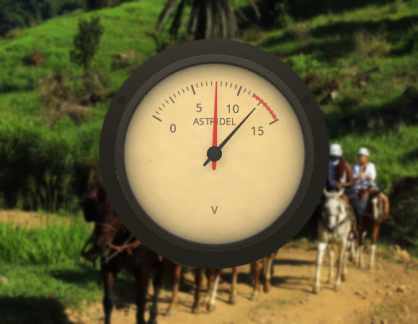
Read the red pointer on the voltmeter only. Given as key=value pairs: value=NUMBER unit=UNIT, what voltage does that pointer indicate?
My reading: value=7.5 unit=V
